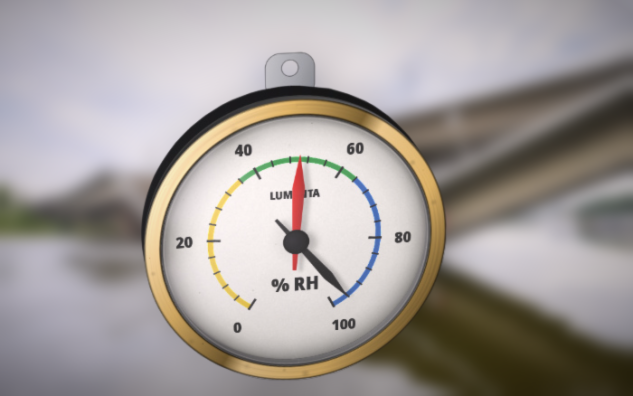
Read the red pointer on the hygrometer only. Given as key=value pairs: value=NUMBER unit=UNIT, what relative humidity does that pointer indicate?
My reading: value=50 unit=%
